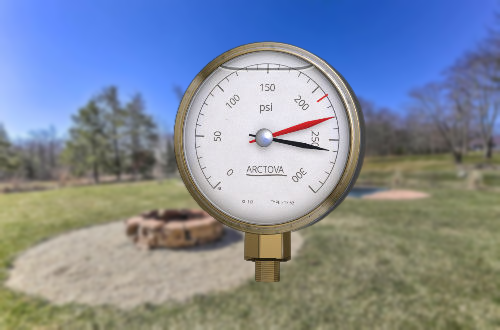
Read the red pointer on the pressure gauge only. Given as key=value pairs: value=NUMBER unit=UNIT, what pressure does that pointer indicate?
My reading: value=230 unit=psi
